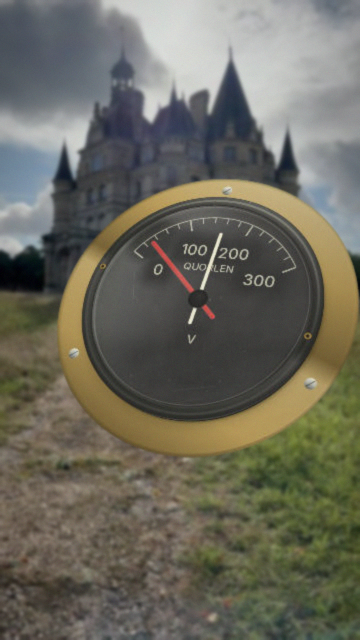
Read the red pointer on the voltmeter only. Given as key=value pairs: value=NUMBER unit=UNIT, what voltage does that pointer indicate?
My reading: value=30 unit=V
